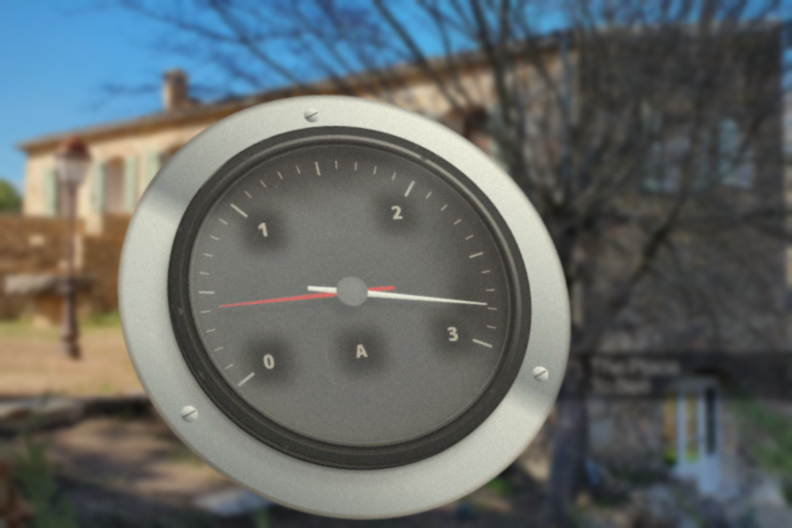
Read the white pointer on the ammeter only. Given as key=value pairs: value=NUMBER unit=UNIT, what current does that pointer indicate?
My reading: value=2.8 unit=A
